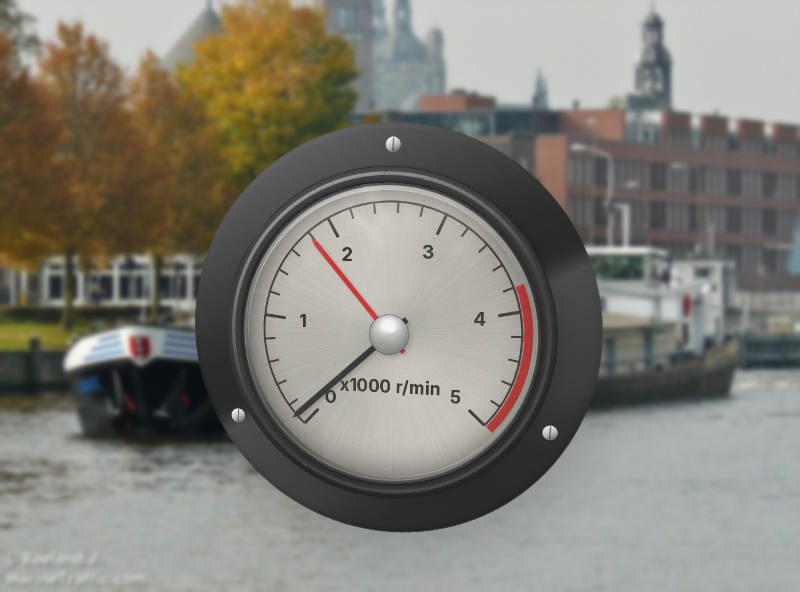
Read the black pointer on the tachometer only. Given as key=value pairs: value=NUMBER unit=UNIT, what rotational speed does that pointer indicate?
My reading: value=100 unit=rpm
